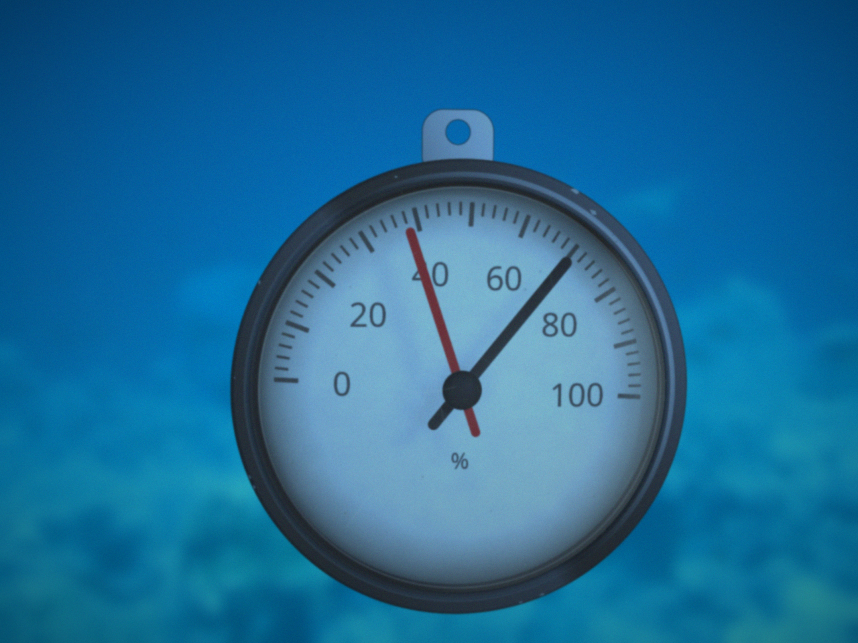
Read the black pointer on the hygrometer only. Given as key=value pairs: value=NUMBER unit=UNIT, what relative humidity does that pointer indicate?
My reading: value=70 unit=%
